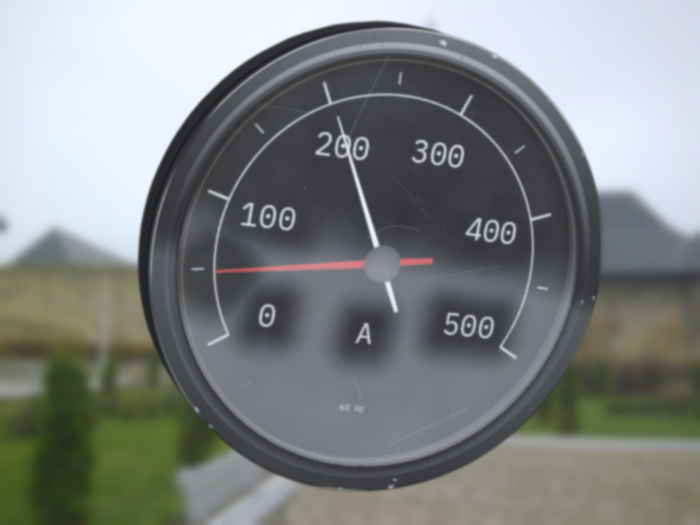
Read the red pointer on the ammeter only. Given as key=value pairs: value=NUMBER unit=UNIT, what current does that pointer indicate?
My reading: value=50 unit=A
